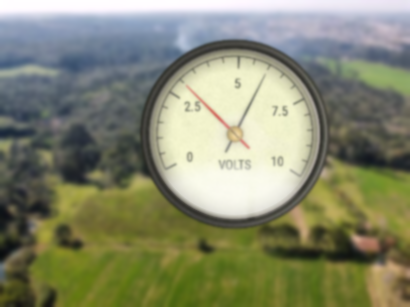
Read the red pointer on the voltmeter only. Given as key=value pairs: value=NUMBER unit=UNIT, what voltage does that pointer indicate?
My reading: value=3 unit=V
